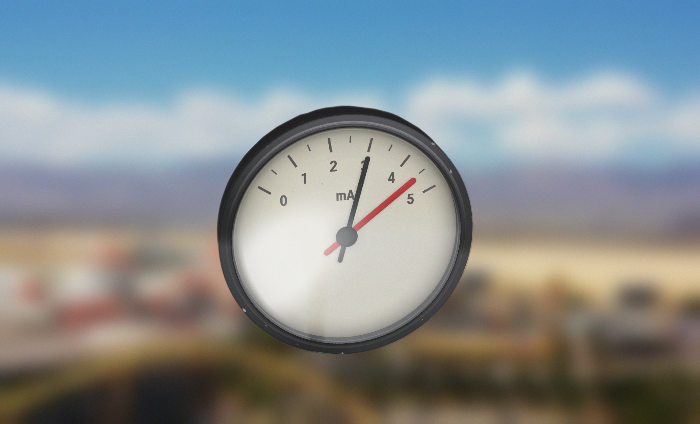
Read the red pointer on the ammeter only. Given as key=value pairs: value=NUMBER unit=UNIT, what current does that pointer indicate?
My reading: value=4.5 unit=mA
